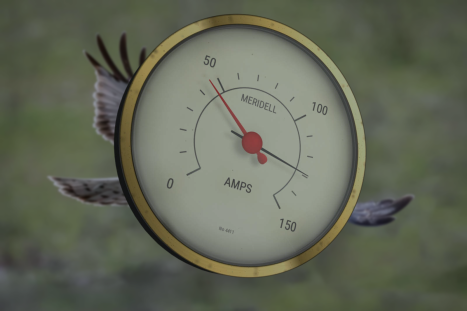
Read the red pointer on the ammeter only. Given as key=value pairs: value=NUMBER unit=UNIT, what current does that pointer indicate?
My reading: value=45 unit=A
